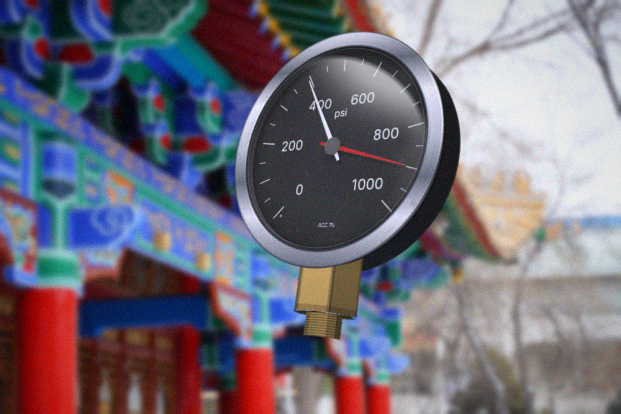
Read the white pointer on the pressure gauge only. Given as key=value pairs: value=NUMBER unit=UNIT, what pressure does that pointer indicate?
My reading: value=400 unit=psi
